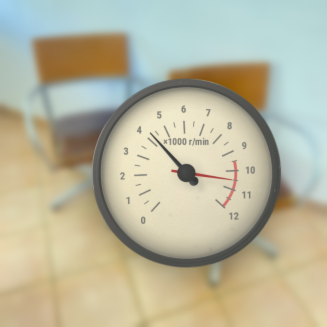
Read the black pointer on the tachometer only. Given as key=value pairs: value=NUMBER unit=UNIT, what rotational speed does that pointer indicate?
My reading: value=4250 unit=rpm
